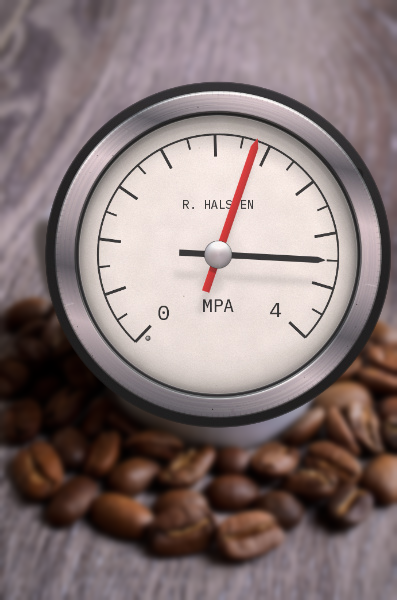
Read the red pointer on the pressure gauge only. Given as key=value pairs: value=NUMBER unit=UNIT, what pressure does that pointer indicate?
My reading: value=2.3 unit=MPa
